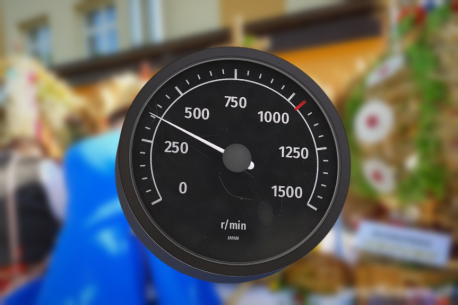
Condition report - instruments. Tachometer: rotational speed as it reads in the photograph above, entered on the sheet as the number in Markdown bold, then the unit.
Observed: **350** rpm
